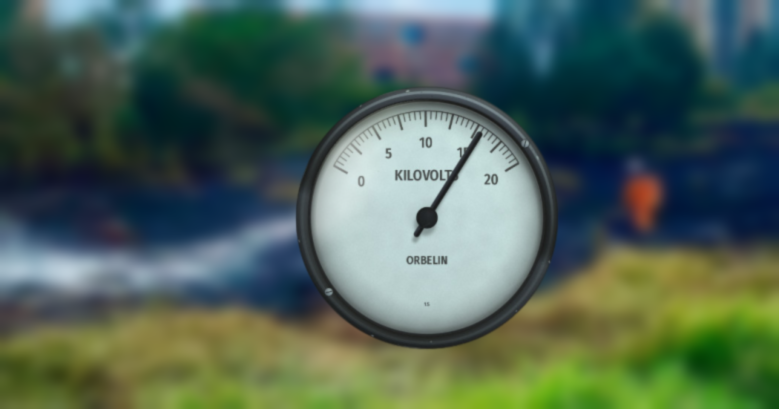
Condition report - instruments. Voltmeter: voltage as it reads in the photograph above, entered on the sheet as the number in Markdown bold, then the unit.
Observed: **15.5** kV
